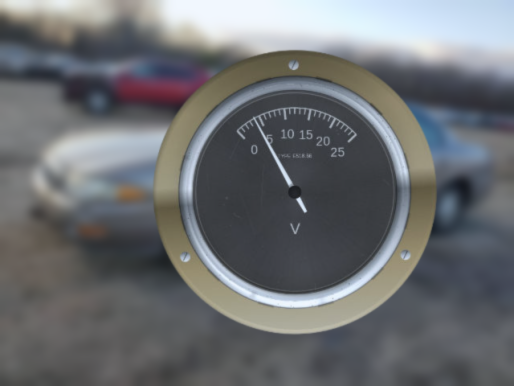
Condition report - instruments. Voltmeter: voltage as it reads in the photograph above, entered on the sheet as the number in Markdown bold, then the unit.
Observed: **4** V
